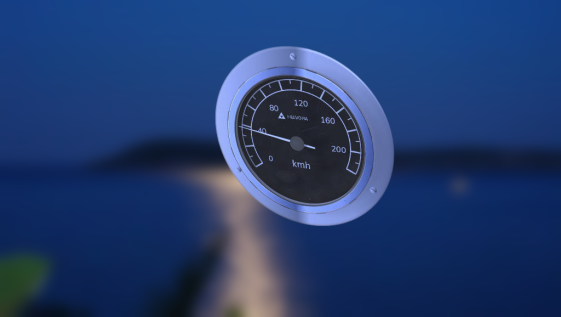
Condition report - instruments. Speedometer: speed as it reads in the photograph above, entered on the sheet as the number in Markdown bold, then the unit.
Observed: **40** km/h
